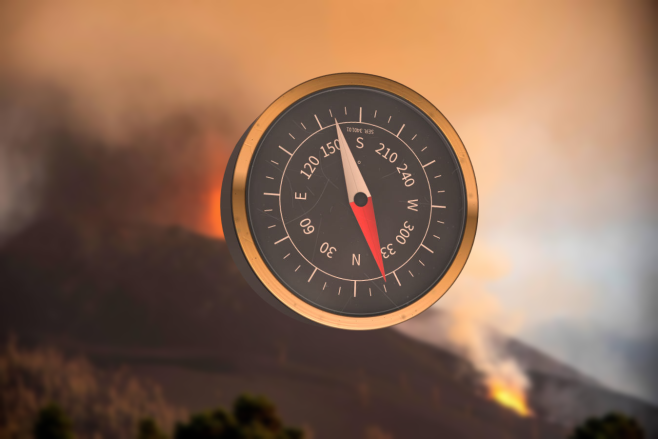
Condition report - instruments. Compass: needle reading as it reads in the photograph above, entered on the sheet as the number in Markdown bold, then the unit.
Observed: **340** °
